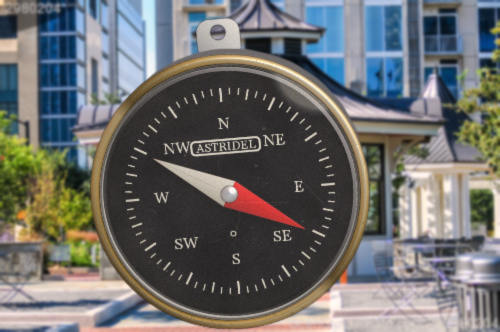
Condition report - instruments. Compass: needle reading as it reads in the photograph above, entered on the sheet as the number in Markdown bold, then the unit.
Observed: **120** °
